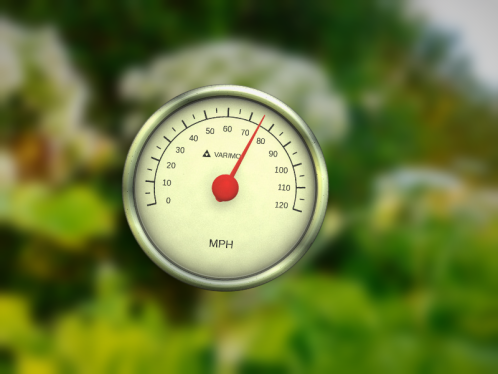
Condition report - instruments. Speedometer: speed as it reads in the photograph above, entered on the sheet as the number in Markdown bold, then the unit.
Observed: **75** mph
